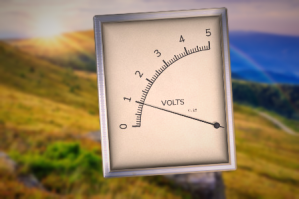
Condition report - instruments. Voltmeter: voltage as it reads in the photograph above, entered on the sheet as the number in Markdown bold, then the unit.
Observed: **1** V
